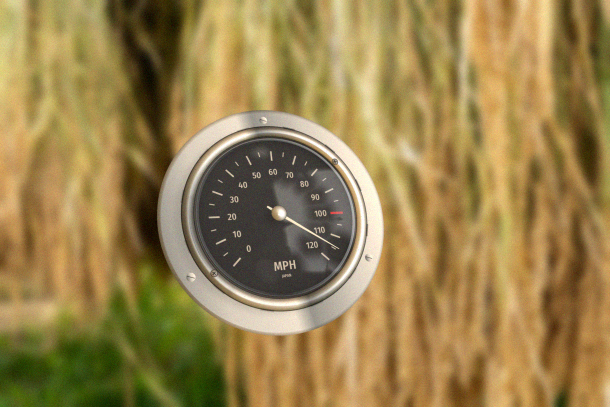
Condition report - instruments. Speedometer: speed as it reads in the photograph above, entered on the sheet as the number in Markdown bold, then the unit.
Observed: **115** mph
